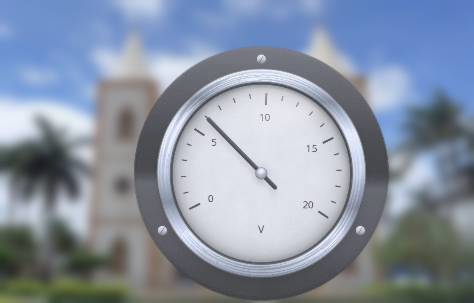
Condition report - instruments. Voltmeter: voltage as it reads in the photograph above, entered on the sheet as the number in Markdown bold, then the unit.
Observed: **6** V
